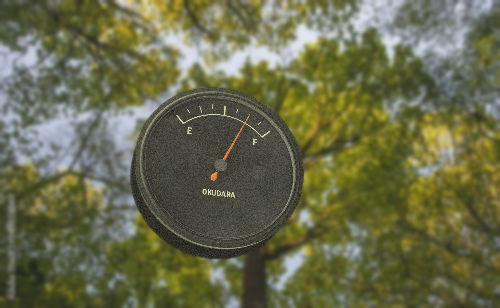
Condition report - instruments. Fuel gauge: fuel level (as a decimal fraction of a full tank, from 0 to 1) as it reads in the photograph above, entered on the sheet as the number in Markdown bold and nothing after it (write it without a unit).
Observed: **0.75**
